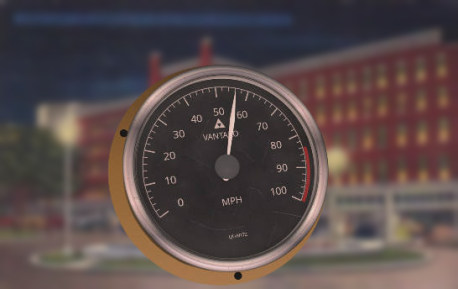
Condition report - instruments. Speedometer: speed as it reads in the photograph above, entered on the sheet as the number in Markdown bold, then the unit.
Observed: **56** mph
